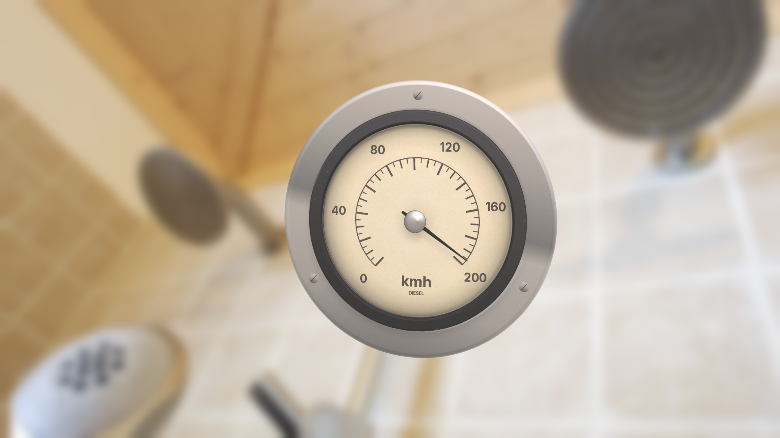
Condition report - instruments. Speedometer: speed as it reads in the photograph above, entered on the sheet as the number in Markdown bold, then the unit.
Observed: **195** km/h
